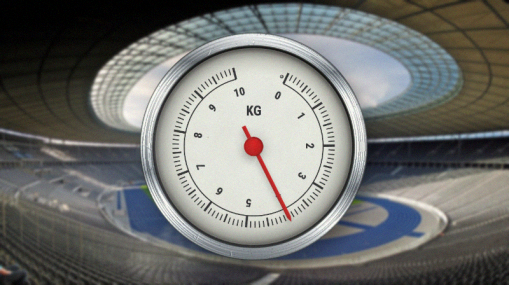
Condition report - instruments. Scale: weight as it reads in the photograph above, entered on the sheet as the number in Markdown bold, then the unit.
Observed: **4** kg
